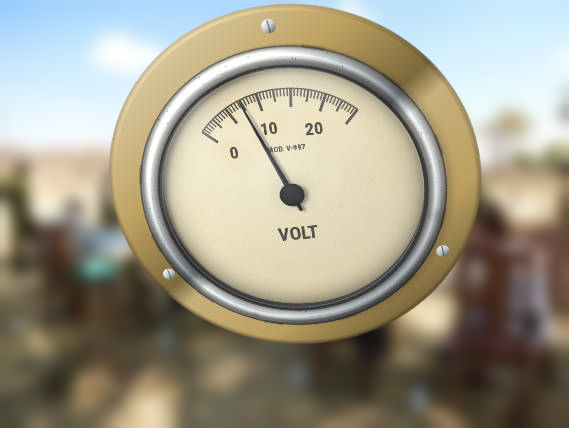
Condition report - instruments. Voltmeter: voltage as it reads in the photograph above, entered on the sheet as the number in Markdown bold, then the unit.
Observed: **7.5** V
